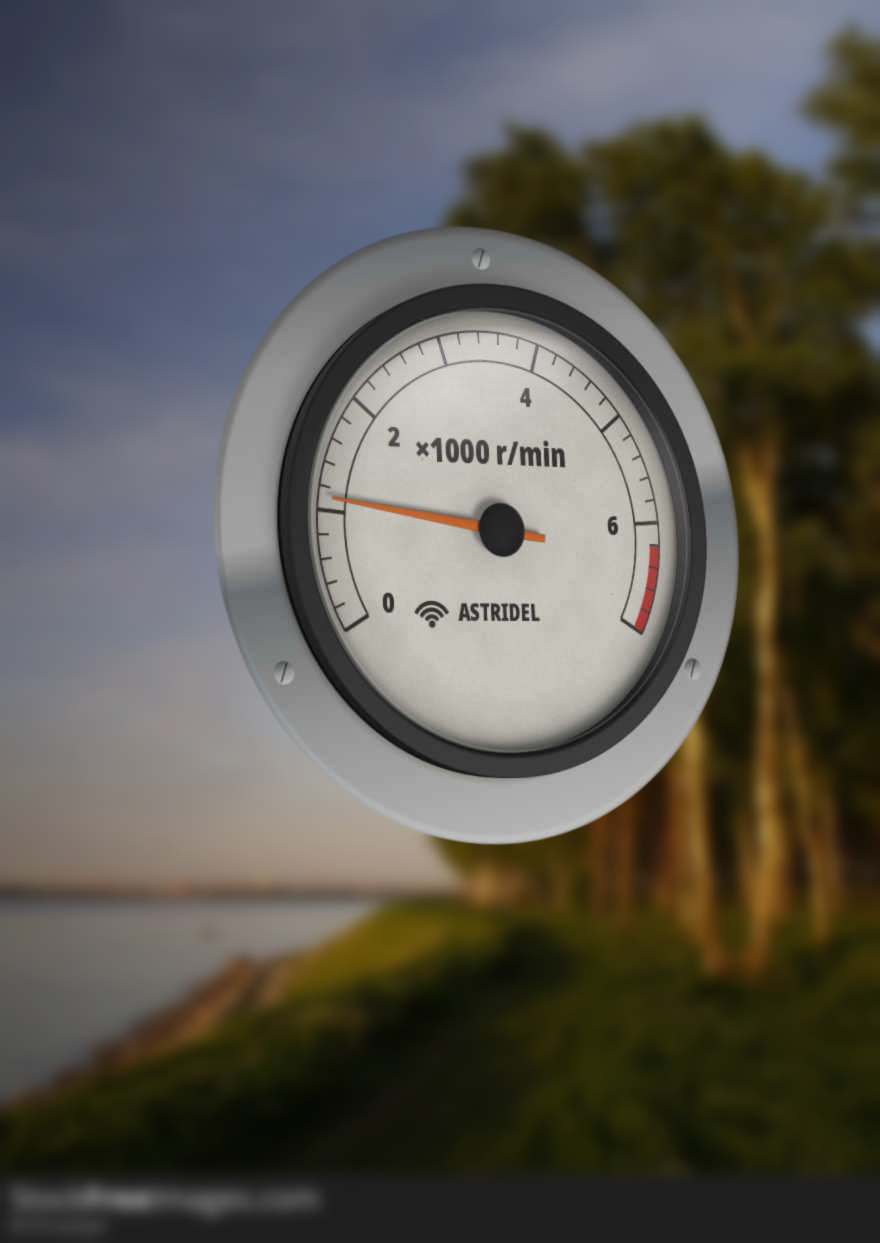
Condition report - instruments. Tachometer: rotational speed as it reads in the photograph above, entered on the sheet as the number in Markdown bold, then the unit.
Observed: **1100** rpm
